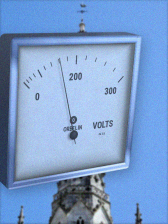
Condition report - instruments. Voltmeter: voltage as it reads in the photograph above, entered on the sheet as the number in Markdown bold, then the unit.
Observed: **160** V
